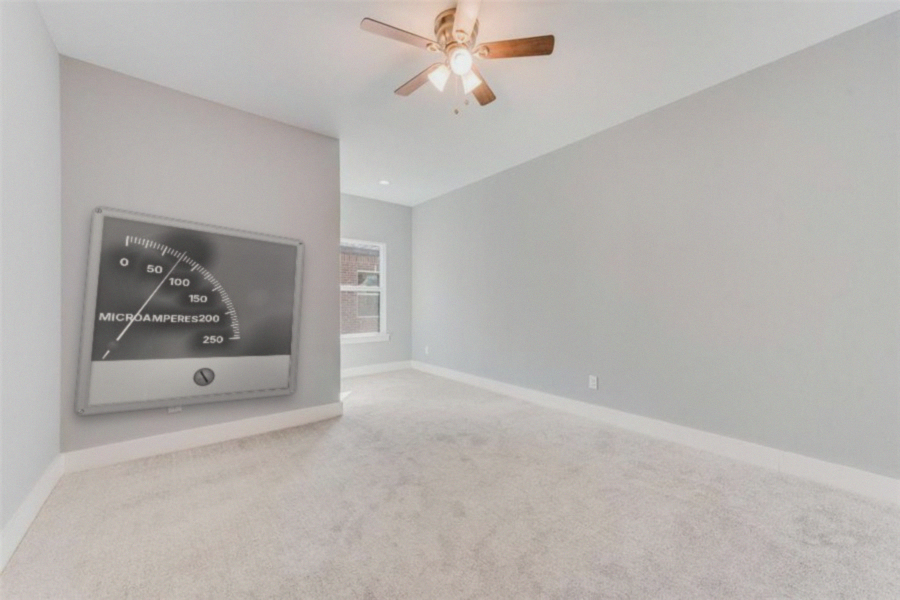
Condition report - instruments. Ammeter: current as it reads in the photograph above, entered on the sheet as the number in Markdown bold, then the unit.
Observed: **75** µA
